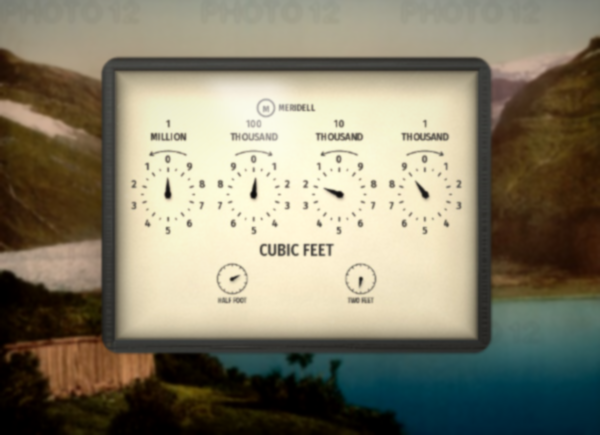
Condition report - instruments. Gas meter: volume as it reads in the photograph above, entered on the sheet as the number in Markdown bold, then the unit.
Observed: **1900** ft³
